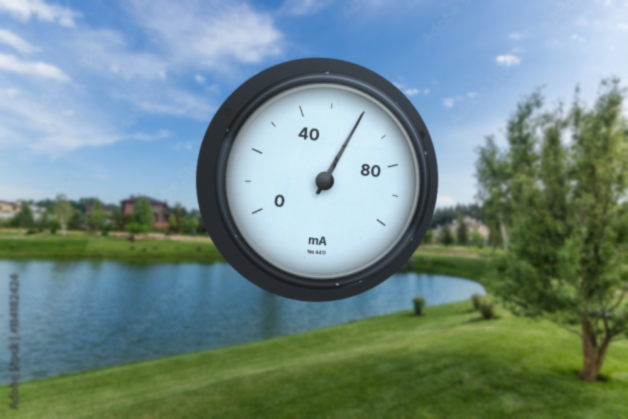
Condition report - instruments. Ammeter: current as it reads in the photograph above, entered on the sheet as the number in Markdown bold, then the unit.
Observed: **60** mA
